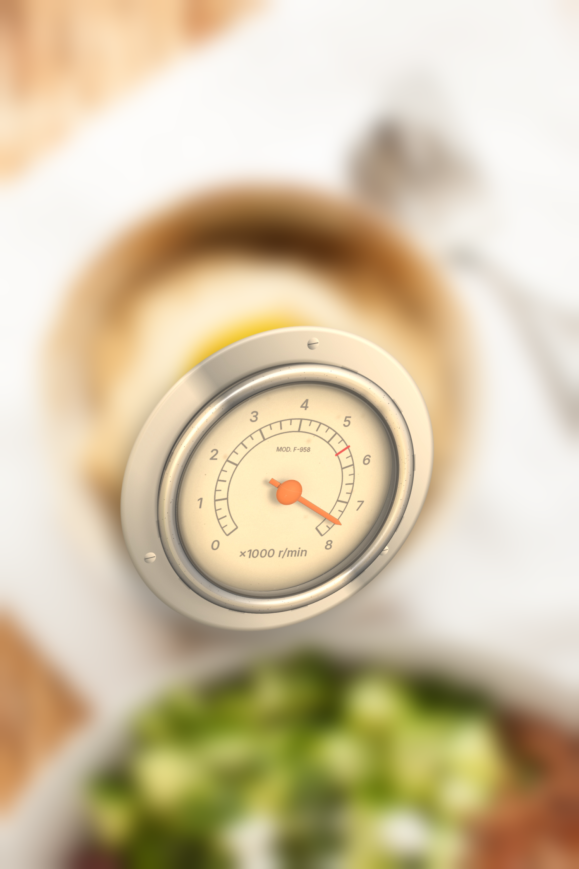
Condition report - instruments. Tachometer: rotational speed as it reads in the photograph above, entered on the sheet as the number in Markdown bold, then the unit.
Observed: **7500** rpm
